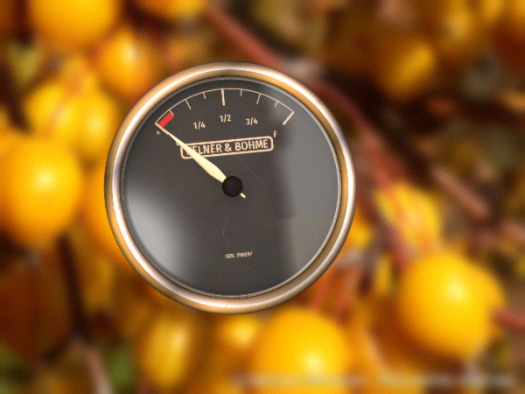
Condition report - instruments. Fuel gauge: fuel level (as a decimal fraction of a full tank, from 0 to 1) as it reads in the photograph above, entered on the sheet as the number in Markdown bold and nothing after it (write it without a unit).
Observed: **0**
